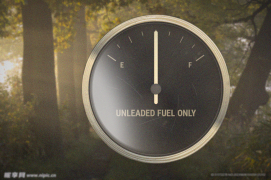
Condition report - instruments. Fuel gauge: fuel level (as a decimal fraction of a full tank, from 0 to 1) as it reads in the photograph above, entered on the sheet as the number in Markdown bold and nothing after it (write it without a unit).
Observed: **0.5**
